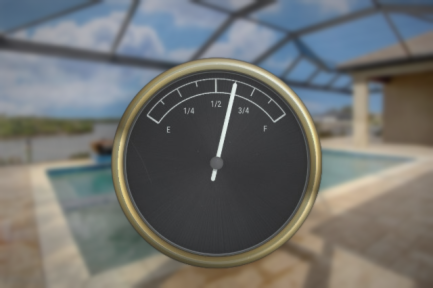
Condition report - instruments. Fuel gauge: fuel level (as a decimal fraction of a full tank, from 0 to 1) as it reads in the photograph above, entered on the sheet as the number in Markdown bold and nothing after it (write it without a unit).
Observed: **0.625**
